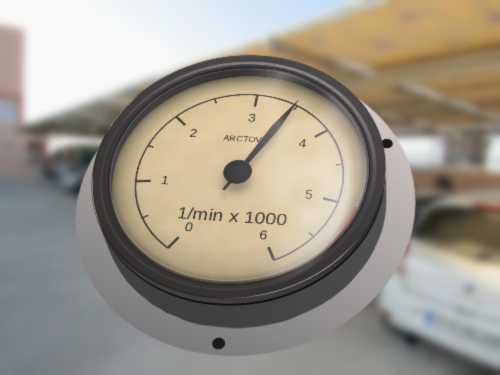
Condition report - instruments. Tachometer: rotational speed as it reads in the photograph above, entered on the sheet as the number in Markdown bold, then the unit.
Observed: **3500** rpm
